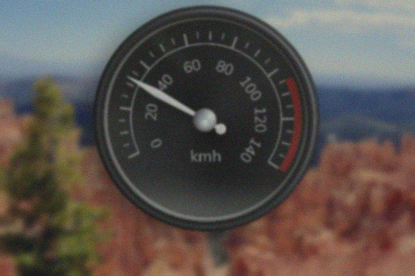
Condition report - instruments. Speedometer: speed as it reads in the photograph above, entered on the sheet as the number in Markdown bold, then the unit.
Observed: **32.5** km/h
